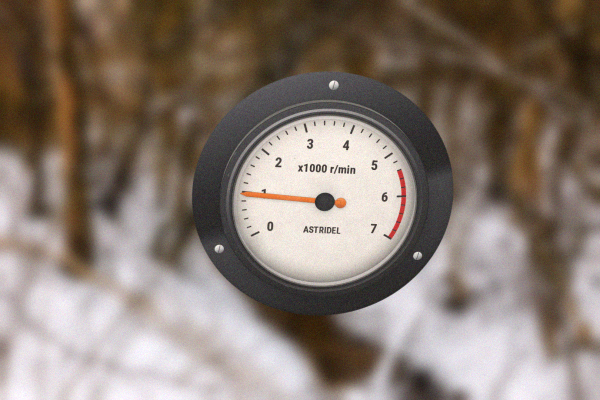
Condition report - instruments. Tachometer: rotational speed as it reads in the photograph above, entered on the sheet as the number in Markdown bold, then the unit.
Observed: **1000** rpm
